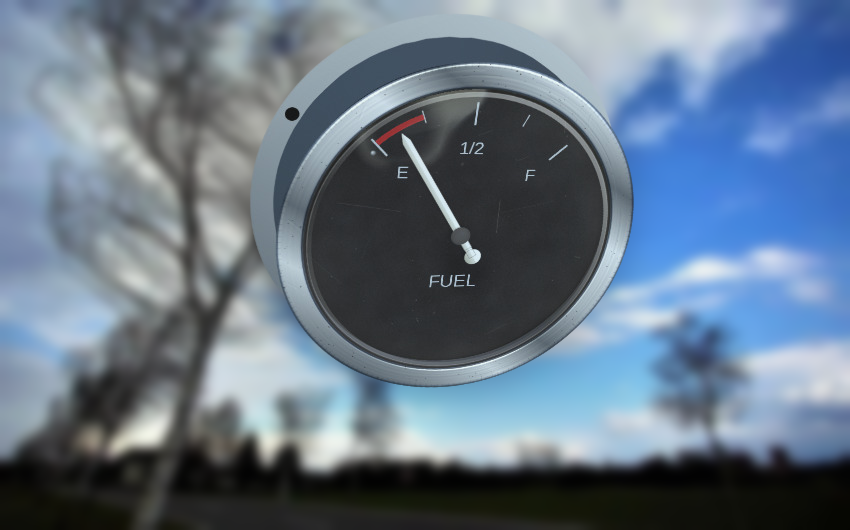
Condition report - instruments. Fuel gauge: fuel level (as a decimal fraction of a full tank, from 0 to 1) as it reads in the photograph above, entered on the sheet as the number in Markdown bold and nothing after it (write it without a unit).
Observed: **0.125**
